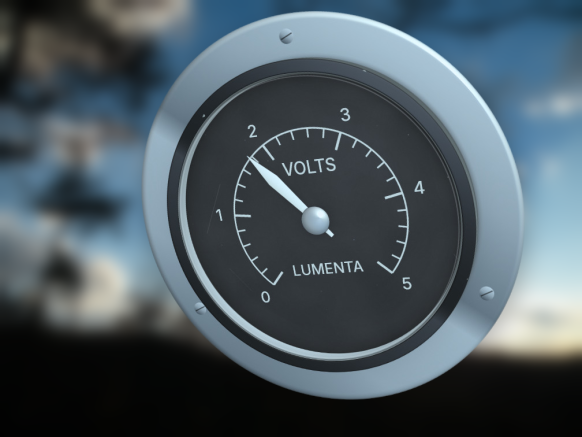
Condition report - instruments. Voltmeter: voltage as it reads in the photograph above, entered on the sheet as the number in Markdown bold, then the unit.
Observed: **1.8** V
